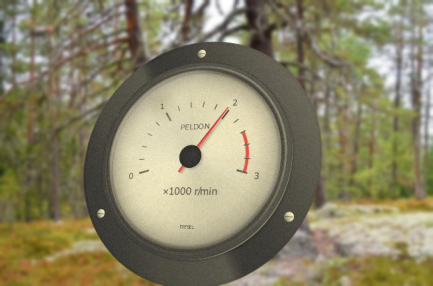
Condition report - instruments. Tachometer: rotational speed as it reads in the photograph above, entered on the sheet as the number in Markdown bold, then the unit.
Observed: **2000** rpm
